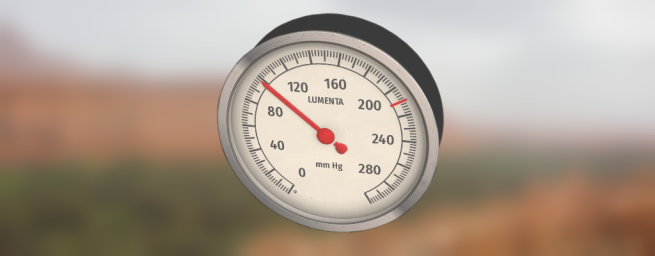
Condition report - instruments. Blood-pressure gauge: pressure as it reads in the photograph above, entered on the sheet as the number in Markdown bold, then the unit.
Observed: **100** mmHg
